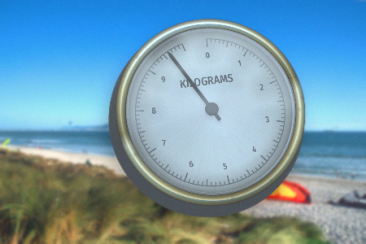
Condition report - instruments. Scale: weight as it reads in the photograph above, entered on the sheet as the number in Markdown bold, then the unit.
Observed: **9.6** kg
